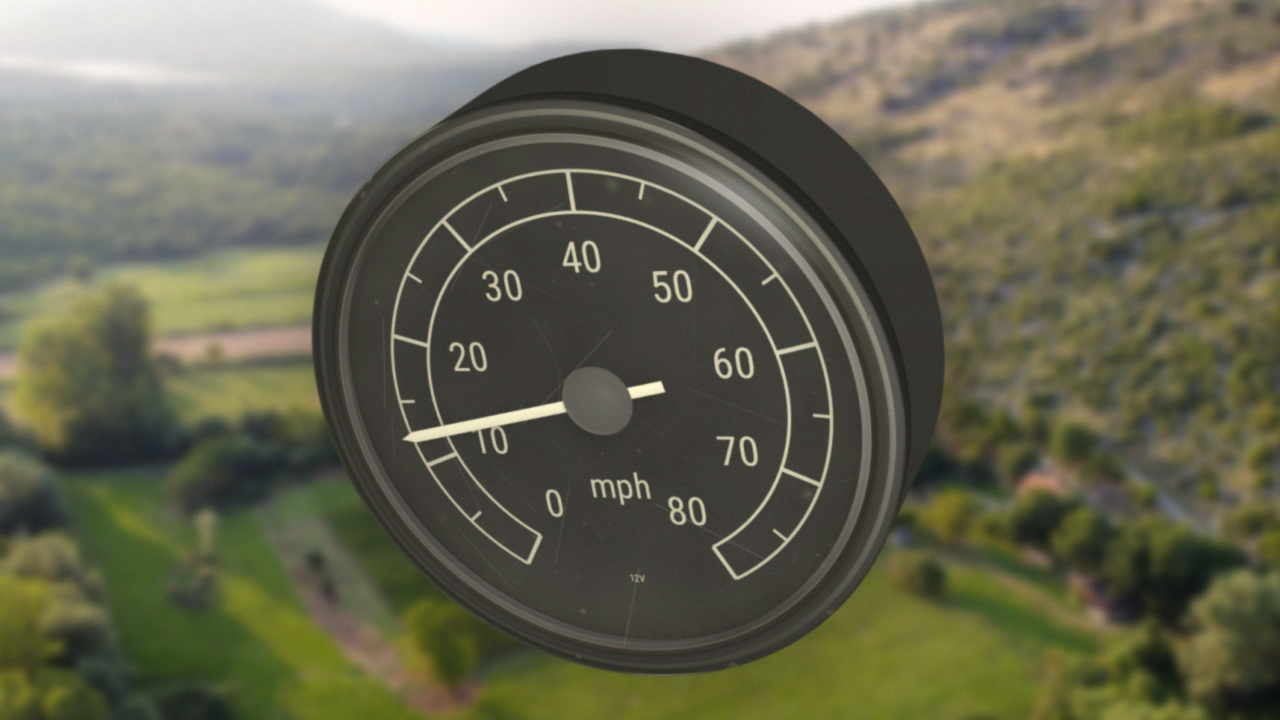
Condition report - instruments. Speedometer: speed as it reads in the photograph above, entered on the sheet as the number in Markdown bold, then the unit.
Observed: **12.5** mph
